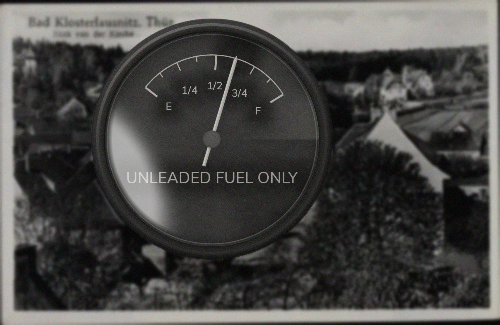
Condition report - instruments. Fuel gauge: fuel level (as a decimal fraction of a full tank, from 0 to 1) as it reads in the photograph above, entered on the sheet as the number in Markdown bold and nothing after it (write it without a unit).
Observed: **0.625**
